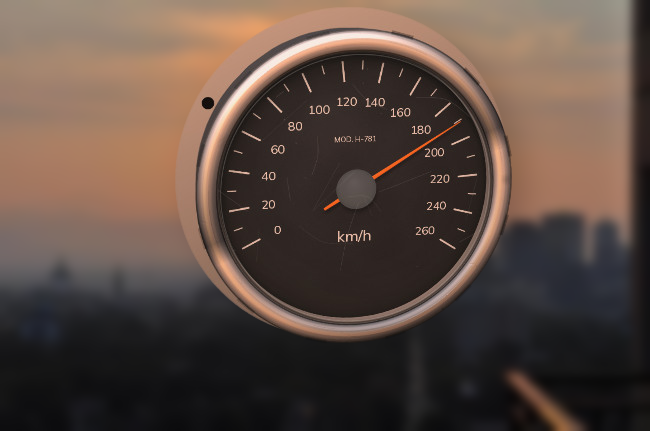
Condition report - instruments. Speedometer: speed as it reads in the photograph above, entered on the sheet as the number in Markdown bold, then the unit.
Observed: **190** km/h
